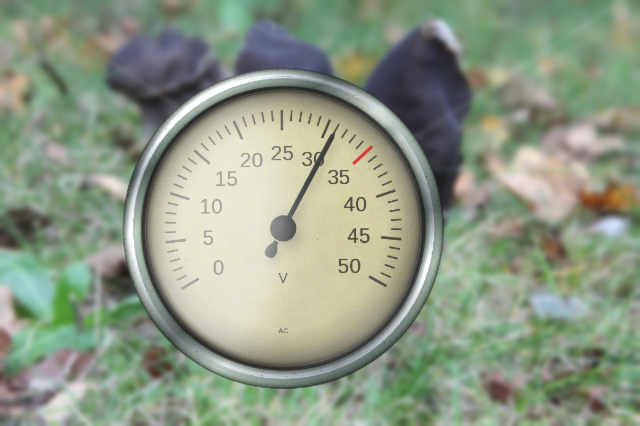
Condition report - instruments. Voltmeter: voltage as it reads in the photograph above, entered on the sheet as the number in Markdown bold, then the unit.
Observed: **31** V
